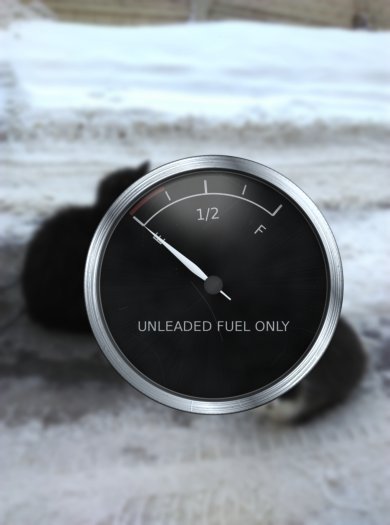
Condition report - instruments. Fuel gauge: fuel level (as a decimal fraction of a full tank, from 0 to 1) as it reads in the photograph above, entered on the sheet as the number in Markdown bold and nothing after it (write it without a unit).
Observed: **0**
